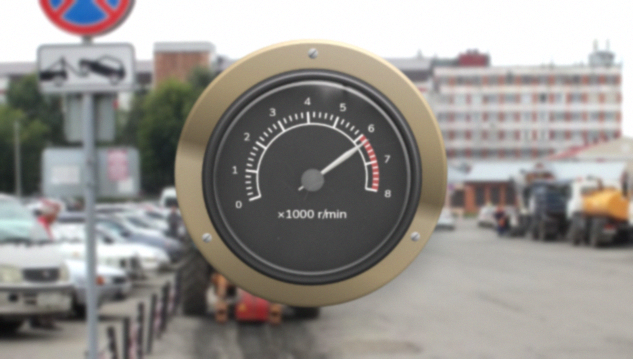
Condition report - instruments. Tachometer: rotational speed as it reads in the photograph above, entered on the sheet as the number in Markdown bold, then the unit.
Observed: **6200** rpm
